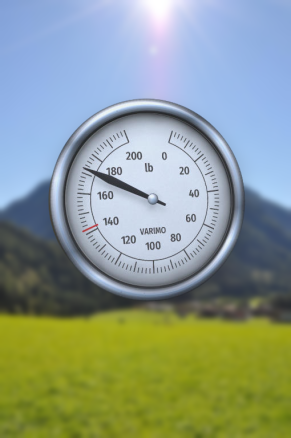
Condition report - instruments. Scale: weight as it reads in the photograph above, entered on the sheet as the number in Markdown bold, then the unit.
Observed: **172** lb
